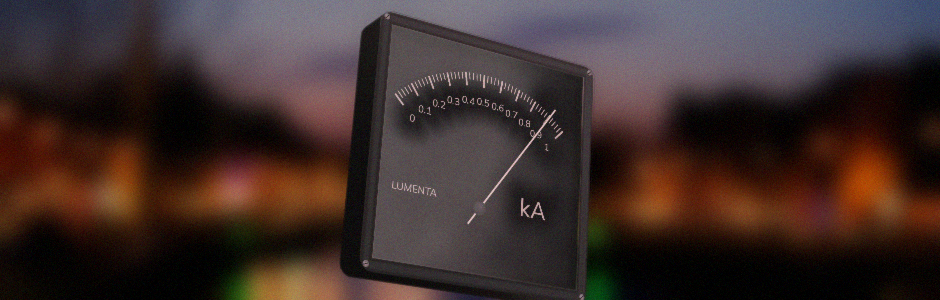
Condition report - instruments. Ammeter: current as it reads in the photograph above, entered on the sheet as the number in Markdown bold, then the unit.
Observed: **0.9** kA
